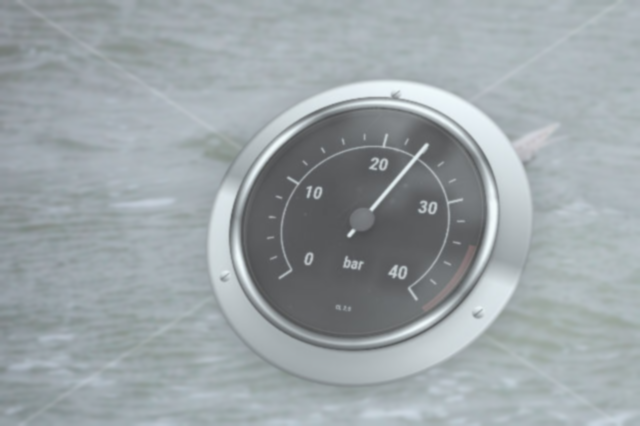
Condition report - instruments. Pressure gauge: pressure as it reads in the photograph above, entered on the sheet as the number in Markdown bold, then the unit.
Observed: **24** bar
